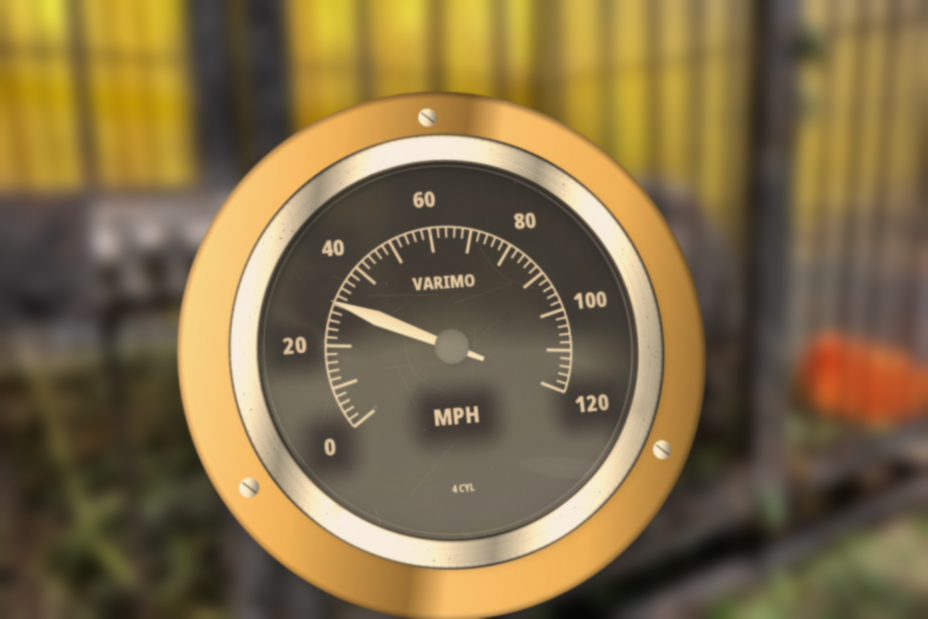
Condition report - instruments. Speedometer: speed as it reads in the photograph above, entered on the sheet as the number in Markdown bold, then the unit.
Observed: **30** mph
